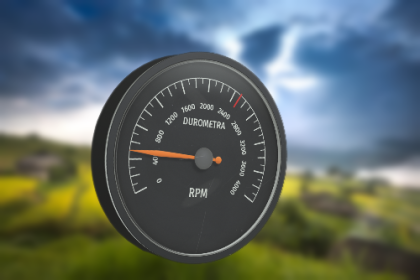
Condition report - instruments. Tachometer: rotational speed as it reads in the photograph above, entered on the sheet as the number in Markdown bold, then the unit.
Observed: **500** rpm
